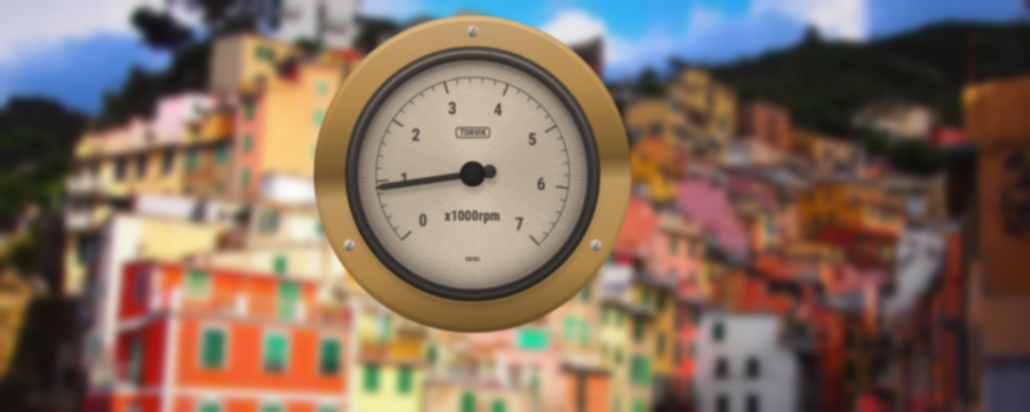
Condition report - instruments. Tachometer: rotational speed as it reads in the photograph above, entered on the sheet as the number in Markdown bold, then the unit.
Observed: **900** rpm
